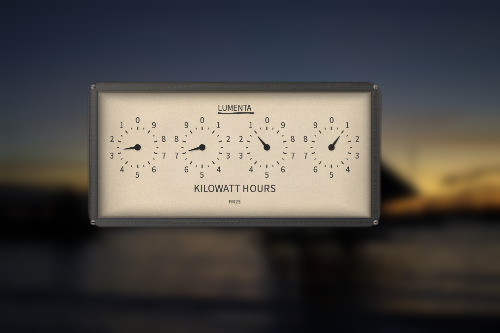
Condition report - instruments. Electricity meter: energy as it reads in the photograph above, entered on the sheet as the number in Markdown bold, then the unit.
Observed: **2711** kWh
